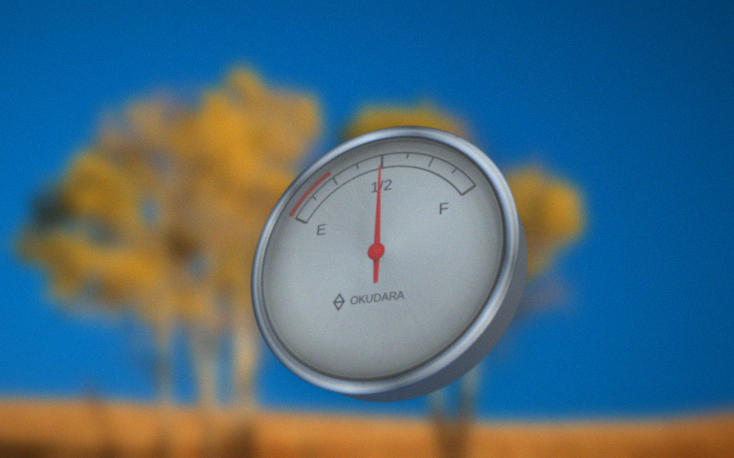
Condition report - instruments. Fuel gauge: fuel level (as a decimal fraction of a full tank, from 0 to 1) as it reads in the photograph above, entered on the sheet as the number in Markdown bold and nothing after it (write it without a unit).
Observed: **0.5**
